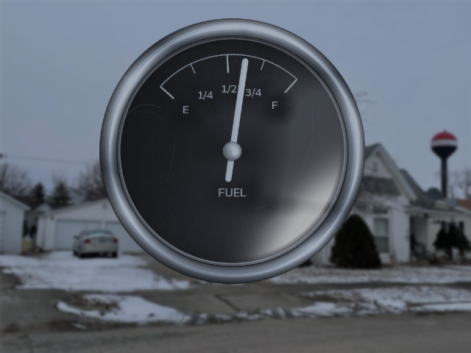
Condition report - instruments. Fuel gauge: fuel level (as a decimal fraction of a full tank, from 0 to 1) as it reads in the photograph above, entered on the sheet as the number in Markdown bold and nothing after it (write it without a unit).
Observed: **0.625**
